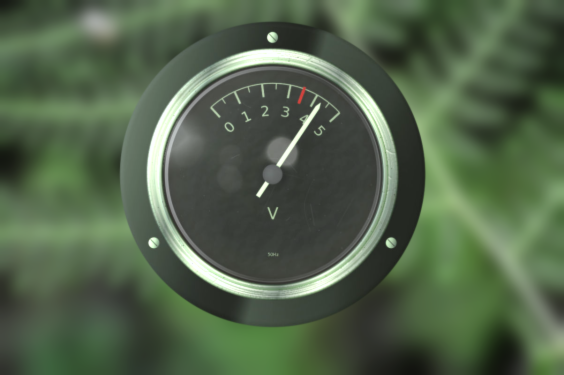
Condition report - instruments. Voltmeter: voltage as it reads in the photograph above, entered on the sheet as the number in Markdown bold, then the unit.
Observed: **4.25** V
